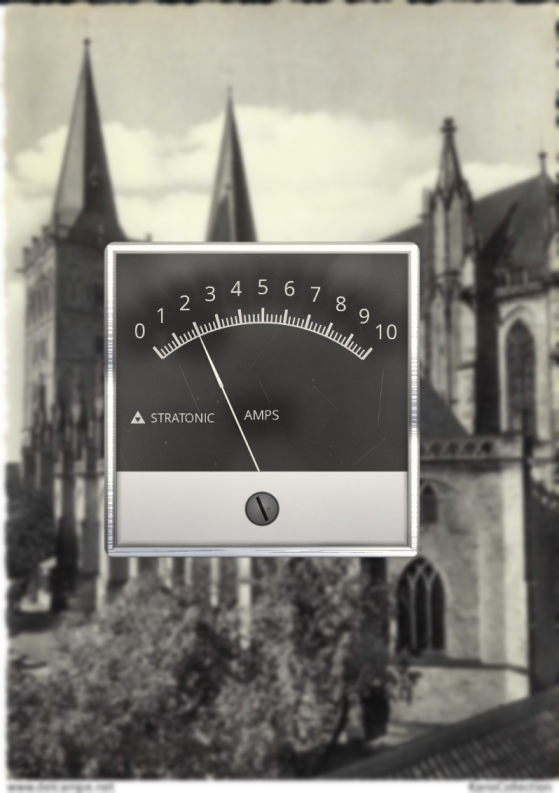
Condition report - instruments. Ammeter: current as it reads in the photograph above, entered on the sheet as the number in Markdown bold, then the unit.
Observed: **2** A
